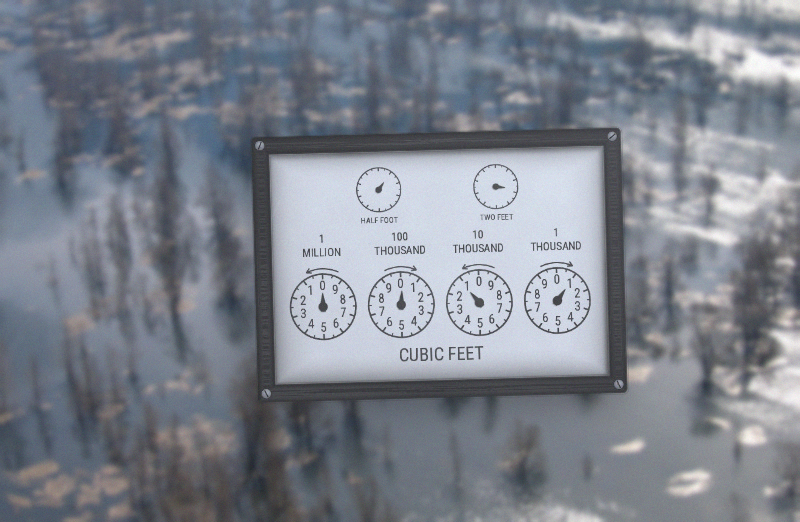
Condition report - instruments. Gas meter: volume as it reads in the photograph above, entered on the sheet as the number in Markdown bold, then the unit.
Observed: **1100** ft³
